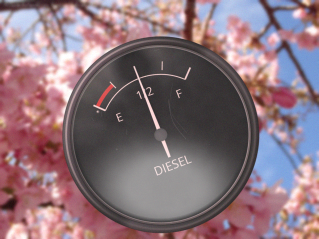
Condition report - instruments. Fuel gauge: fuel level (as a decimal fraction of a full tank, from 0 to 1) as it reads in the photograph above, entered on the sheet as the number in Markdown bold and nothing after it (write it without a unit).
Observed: **0.5**
